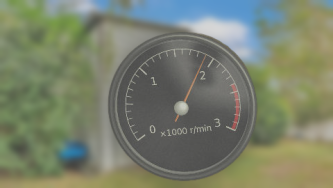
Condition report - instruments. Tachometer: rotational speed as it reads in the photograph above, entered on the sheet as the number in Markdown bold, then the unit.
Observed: **1900** rpm
